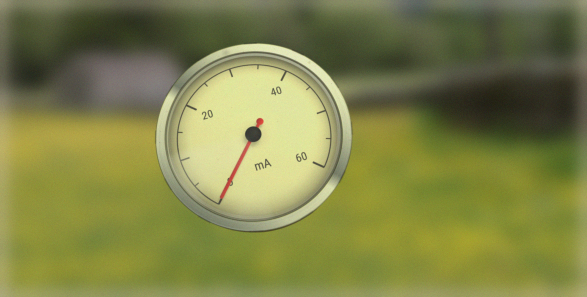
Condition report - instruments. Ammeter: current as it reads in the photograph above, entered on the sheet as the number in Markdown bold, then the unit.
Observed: **0** mA
